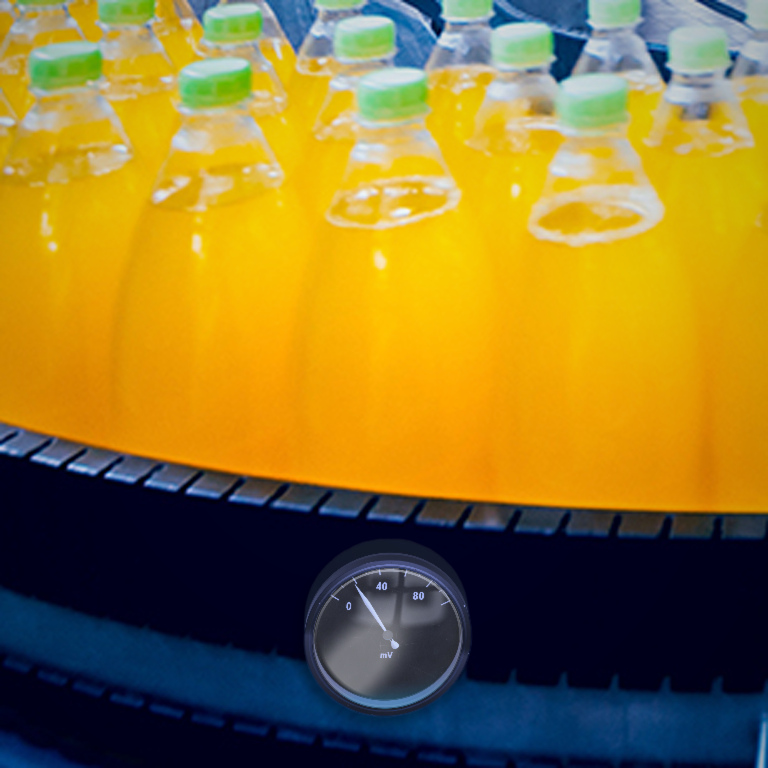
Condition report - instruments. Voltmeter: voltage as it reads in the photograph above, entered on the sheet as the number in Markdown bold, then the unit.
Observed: **20** mV
